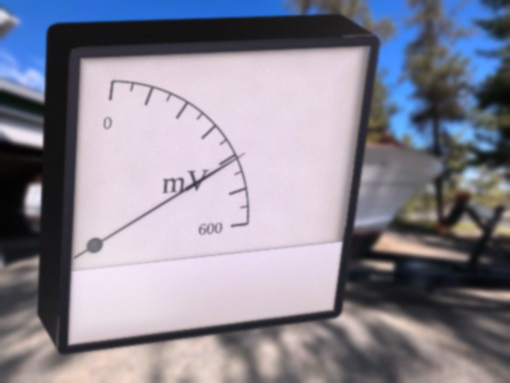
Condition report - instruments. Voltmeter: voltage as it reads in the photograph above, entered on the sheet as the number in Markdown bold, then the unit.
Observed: **400** mV
